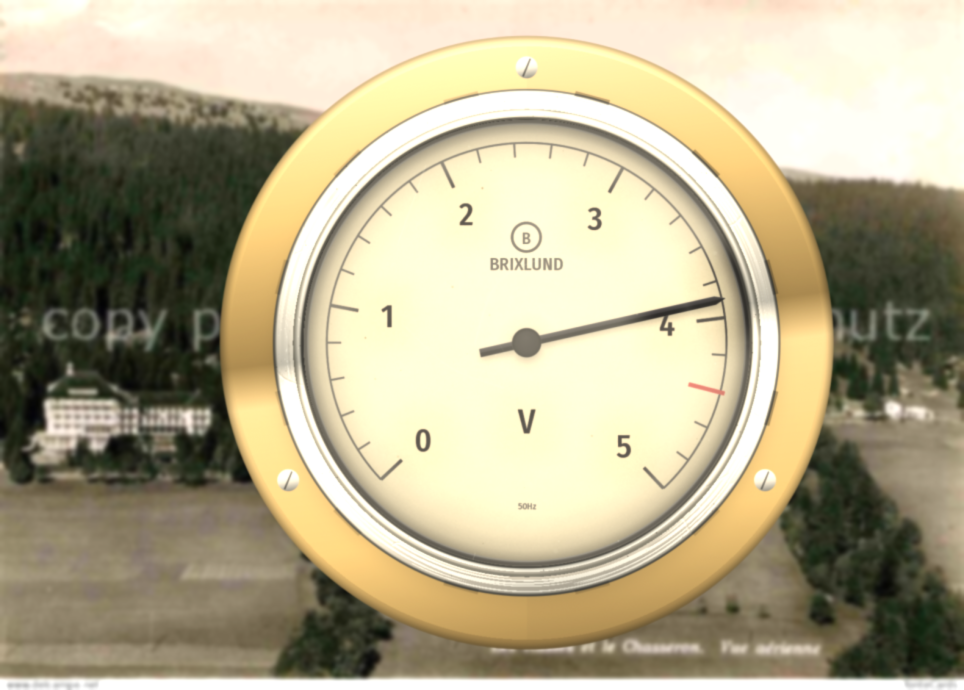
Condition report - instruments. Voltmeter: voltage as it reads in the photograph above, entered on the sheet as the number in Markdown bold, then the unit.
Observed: **3.9** V
